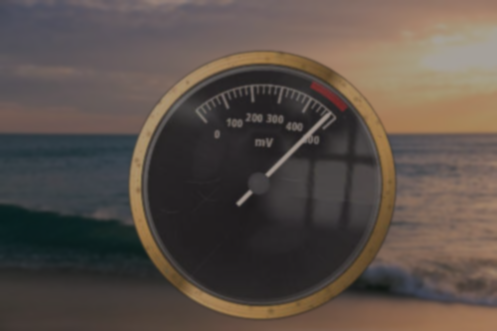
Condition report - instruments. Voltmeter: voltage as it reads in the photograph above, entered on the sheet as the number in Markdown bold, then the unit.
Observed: **480** mV
